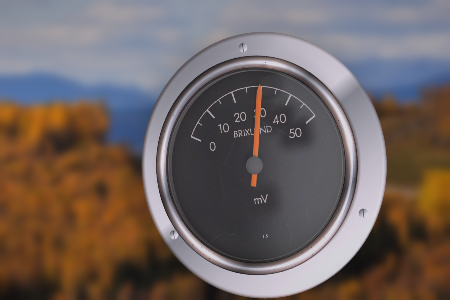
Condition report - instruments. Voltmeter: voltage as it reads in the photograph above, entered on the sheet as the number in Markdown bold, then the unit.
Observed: **30** mV
